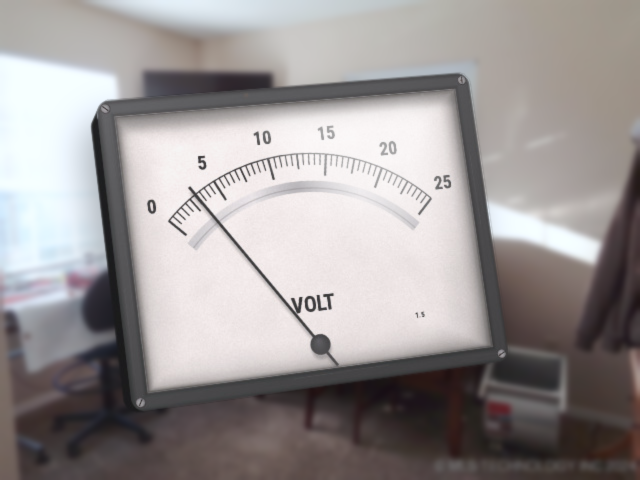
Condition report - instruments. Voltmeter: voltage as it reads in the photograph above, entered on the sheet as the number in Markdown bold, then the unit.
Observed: **3** V
